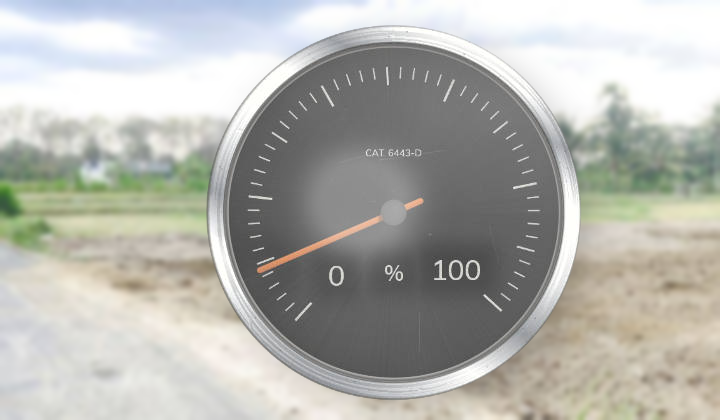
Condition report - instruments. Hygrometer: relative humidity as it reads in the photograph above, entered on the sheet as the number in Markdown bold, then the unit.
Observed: **9** %
